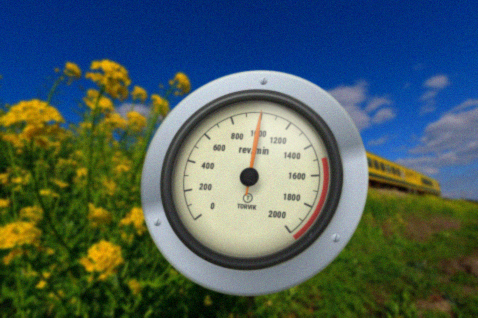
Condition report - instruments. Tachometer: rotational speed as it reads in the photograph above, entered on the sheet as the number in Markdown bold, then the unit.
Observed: **1000** rpm
